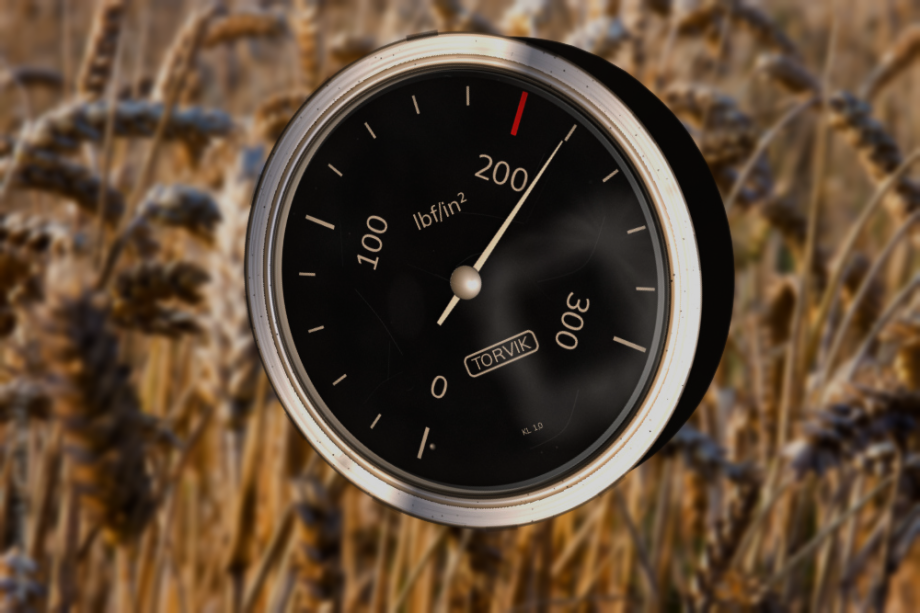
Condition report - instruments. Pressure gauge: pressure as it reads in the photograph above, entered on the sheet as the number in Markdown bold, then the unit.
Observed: **220** psi
